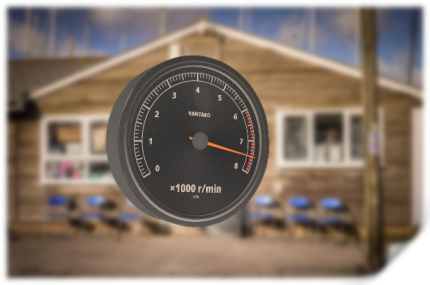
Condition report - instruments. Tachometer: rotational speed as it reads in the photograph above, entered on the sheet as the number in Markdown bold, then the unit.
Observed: **7500** rpm
